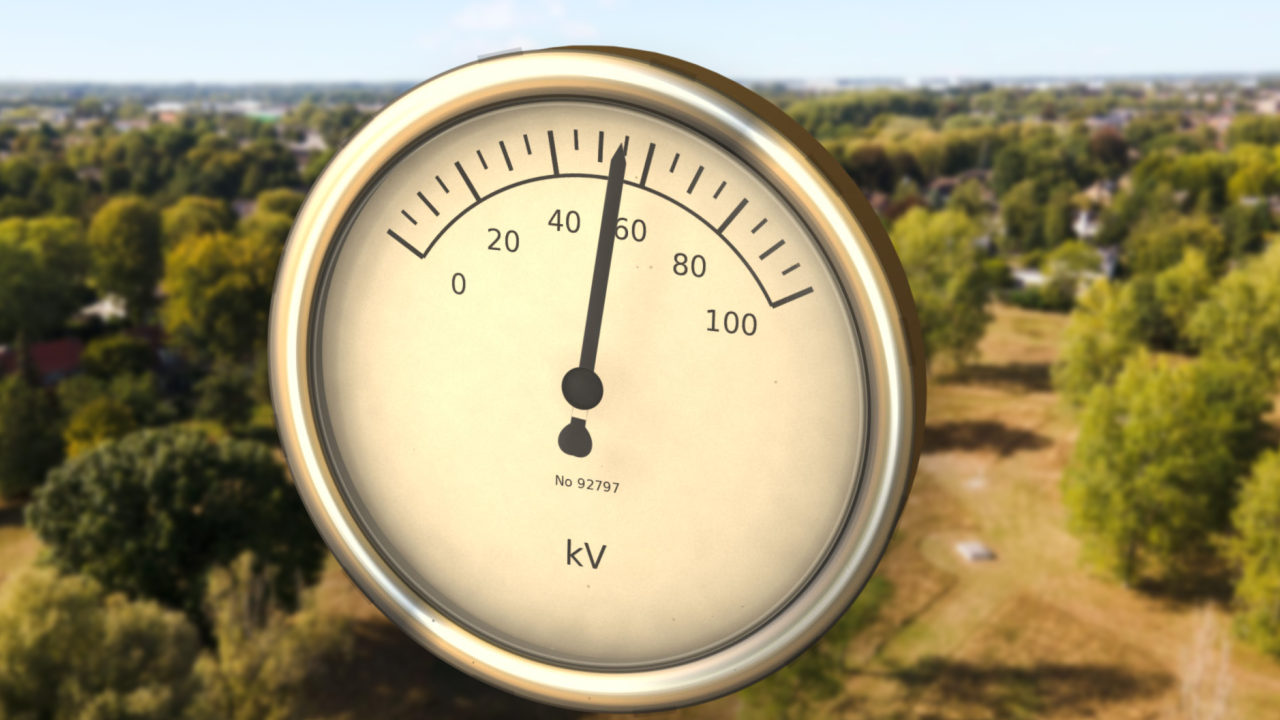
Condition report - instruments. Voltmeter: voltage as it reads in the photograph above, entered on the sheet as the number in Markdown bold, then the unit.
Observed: **55** kV
